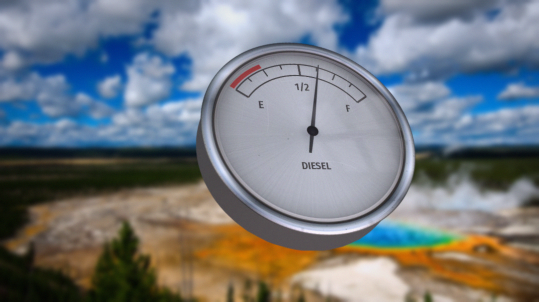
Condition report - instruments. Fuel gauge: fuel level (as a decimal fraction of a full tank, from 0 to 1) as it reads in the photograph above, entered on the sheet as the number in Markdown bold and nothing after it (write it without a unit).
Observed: **0.625**
